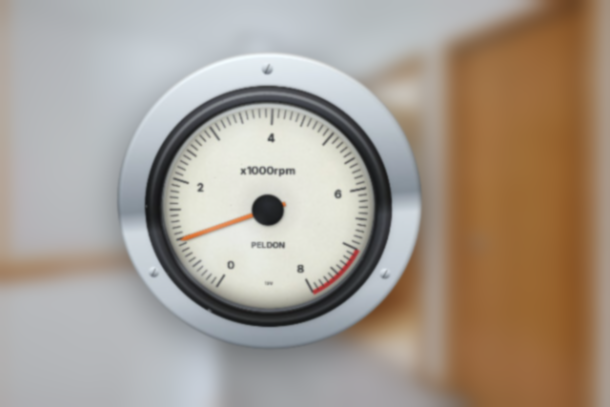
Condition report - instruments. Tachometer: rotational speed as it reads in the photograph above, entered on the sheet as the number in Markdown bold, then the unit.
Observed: **1000** rpm
